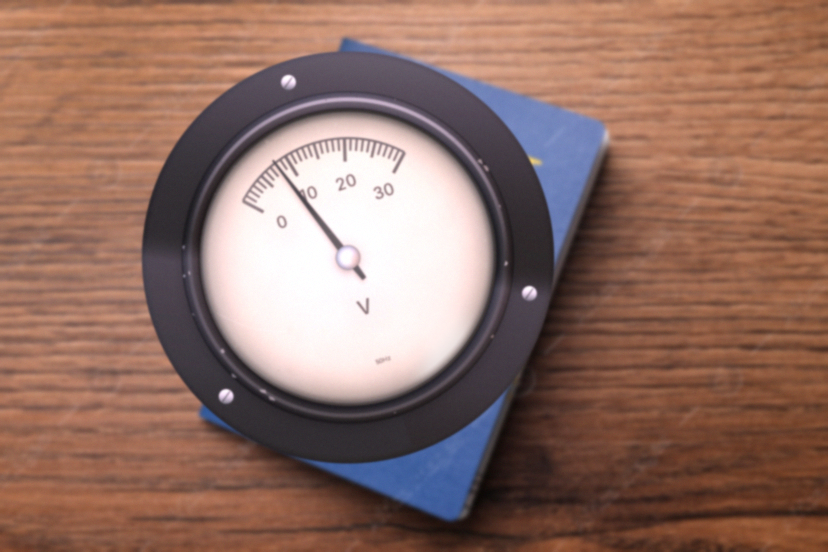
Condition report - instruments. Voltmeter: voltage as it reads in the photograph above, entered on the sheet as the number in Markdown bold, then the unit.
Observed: **8** V
